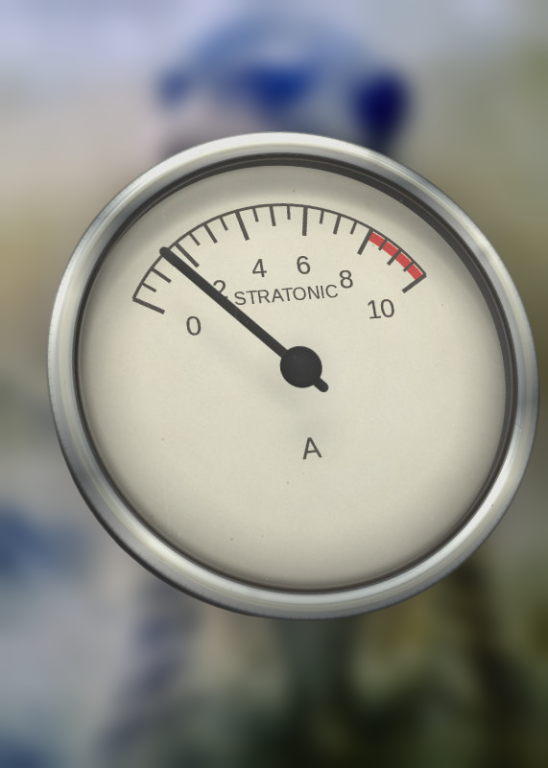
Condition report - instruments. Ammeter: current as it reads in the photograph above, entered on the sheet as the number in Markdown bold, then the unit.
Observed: **1.5** A
